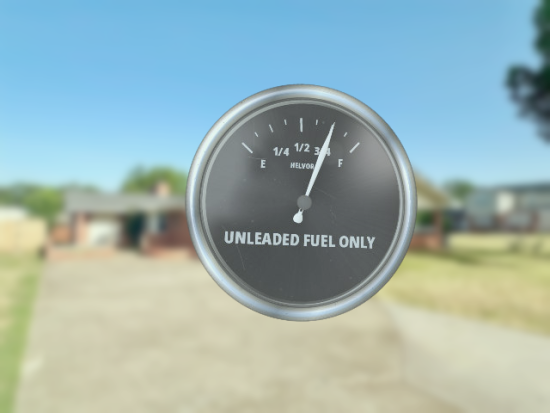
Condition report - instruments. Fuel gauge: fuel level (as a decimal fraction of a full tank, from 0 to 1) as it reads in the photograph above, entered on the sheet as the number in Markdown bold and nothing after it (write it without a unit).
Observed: **0.75**
